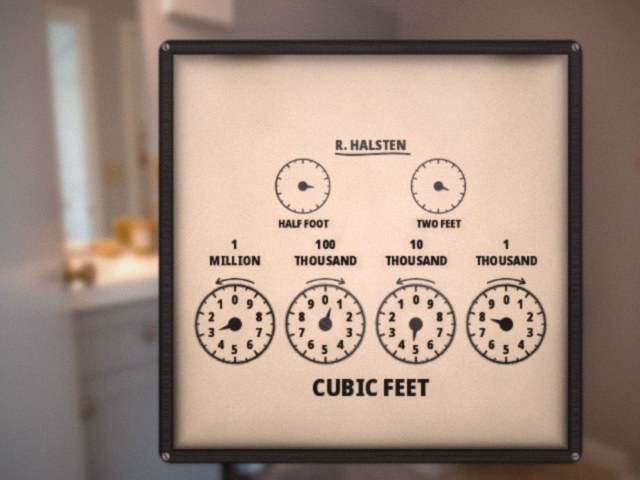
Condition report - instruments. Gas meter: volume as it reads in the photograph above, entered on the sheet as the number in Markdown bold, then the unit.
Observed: **304800** ft³
